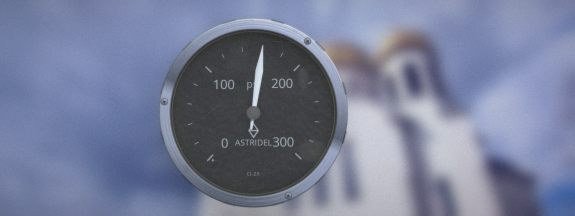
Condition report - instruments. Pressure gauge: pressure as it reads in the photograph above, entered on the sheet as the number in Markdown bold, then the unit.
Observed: **160** psi
